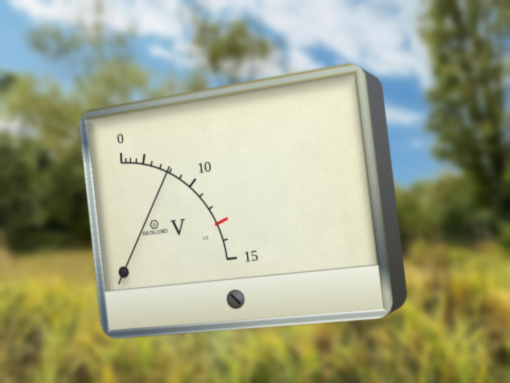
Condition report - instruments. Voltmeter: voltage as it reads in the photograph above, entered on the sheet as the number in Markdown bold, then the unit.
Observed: **8** V
